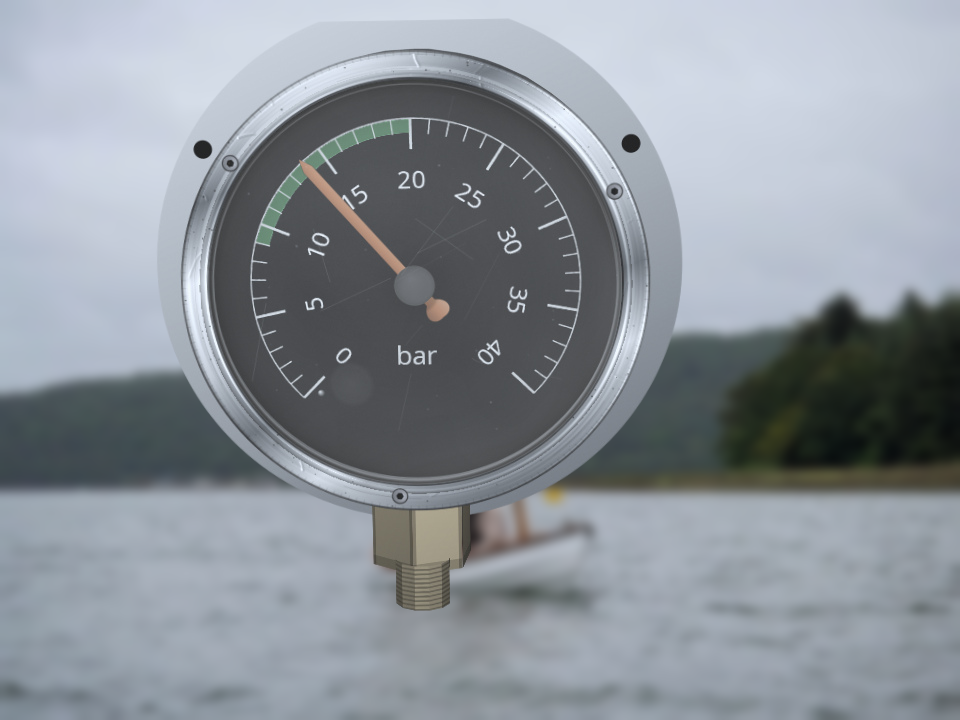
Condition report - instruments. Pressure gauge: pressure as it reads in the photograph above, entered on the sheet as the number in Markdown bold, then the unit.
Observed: **14** bar
